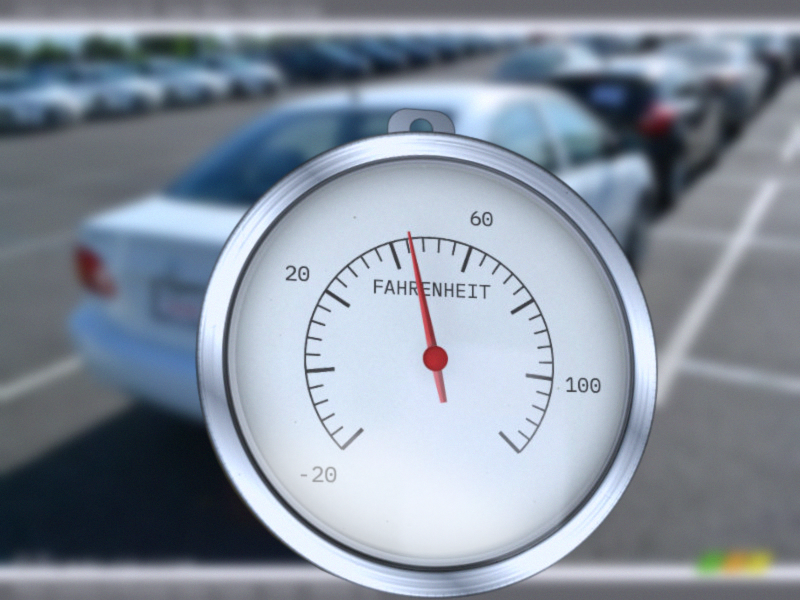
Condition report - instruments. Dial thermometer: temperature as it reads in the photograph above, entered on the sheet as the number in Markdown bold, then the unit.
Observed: **44** °F
